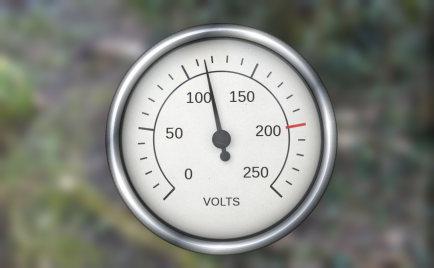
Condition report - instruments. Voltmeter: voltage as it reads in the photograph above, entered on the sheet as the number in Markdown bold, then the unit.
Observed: **115** V
